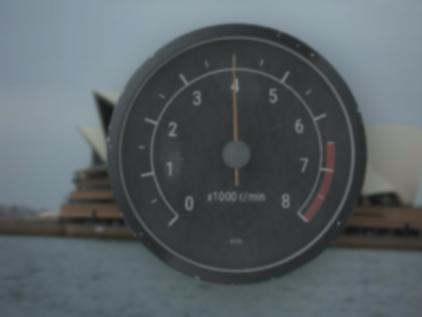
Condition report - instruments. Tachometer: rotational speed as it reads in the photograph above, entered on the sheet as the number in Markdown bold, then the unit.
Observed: **4000** rpm
